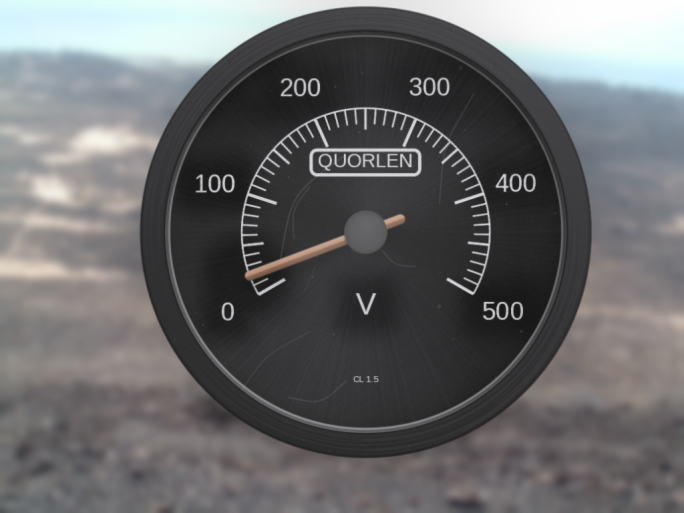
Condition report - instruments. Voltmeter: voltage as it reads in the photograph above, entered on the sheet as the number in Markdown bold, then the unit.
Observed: **20** V
